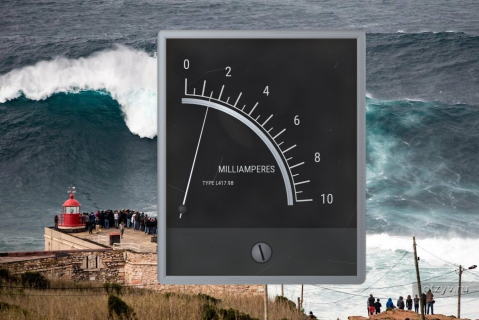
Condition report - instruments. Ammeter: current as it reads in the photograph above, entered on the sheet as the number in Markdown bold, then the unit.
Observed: **1.5** mA
